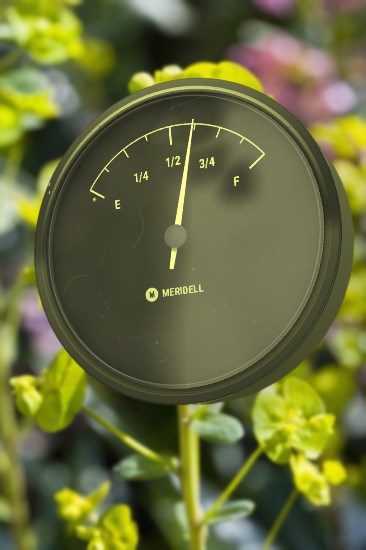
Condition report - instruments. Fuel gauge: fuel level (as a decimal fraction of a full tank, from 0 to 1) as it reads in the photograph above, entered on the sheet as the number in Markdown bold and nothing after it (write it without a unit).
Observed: **0.625**
